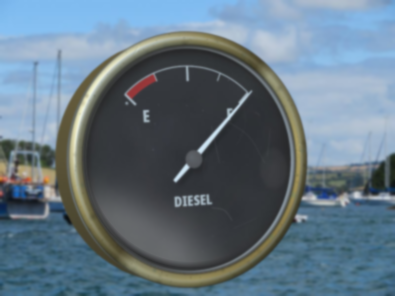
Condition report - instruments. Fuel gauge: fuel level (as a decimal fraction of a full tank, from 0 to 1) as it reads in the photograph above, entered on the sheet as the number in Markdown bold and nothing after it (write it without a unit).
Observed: **1**
